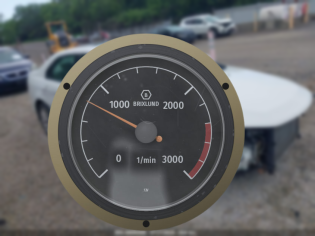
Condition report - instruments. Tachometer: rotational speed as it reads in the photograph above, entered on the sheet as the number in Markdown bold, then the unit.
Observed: **800** rpm
